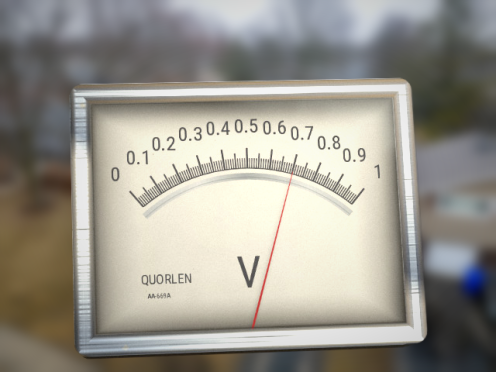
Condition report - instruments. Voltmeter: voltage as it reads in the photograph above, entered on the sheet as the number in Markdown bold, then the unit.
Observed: **0.7** V
